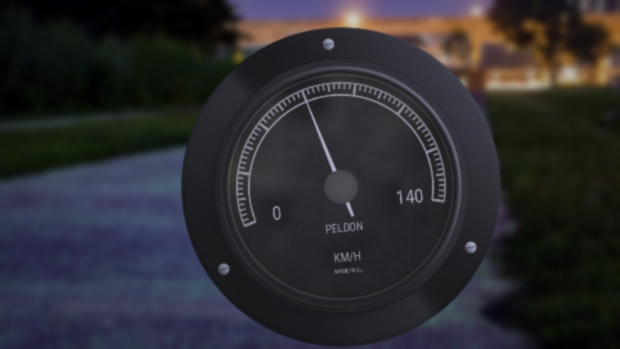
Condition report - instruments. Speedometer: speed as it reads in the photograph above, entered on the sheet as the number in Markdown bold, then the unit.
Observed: **60** km/h
